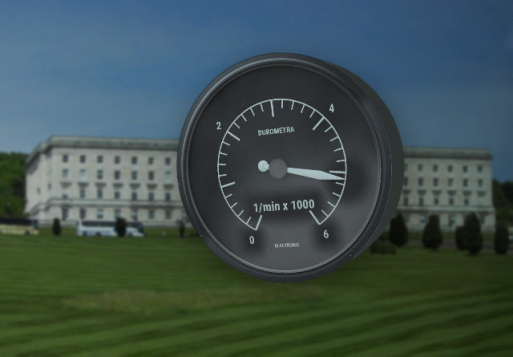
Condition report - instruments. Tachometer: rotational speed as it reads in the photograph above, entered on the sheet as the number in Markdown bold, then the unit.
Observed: **5100** rpm
